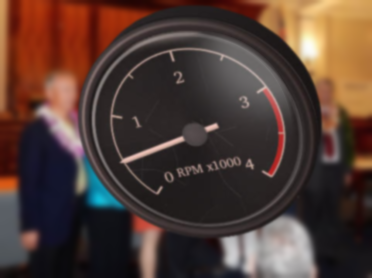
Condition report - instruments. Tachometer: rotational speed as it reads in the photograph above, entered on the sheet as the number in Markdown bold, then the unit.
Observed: **500** rpm
